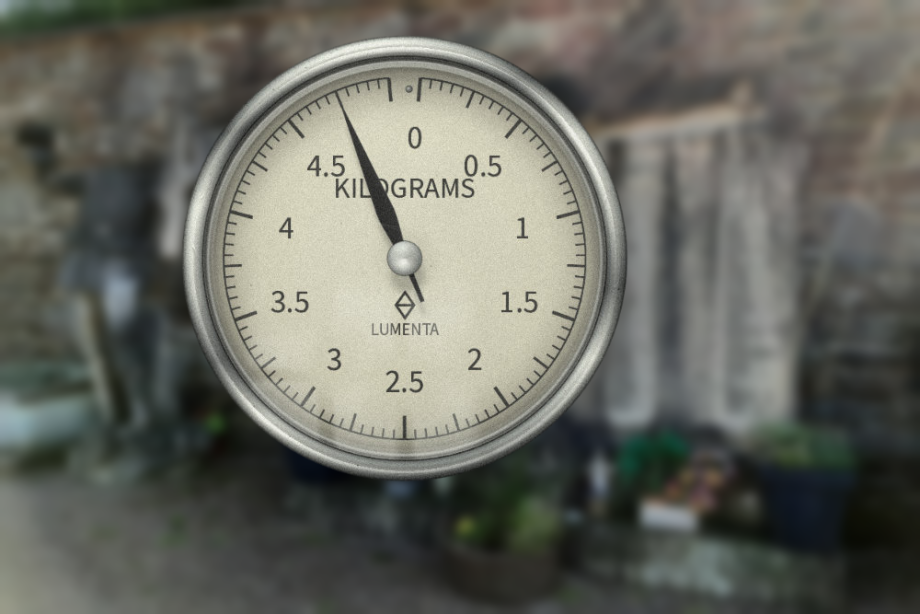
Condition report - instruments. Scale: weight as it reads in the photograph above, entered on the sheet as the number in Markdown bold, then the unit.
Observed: **4.75** kg
